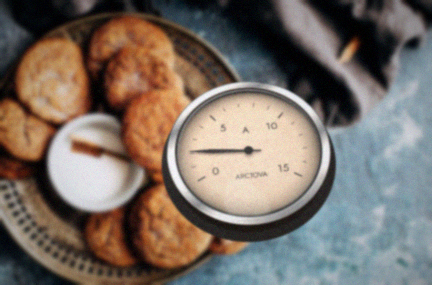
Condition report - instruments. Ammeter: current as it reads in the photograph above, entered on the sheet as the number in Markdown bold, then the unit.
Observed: **2** A
